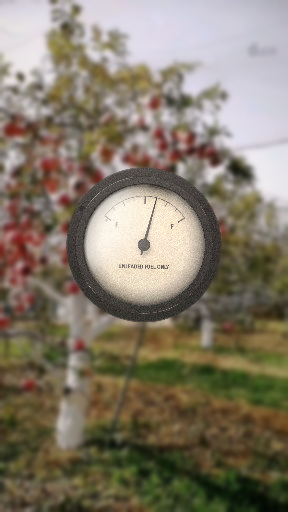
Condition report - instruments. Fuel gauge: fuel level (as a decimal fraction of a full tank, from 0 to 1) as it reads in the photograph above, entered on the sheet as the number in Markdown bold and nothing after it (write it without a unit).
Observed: **0.625**
